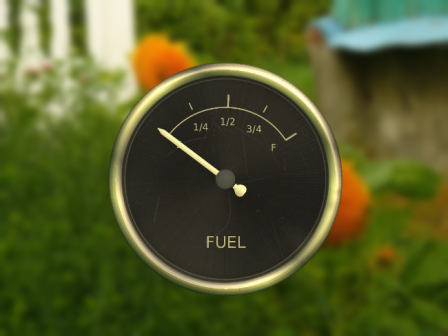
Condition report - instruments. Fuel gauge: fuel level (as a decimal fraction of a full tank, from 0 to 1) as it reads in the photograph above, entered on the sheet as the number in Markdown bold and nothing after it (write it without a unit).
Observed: **0**
